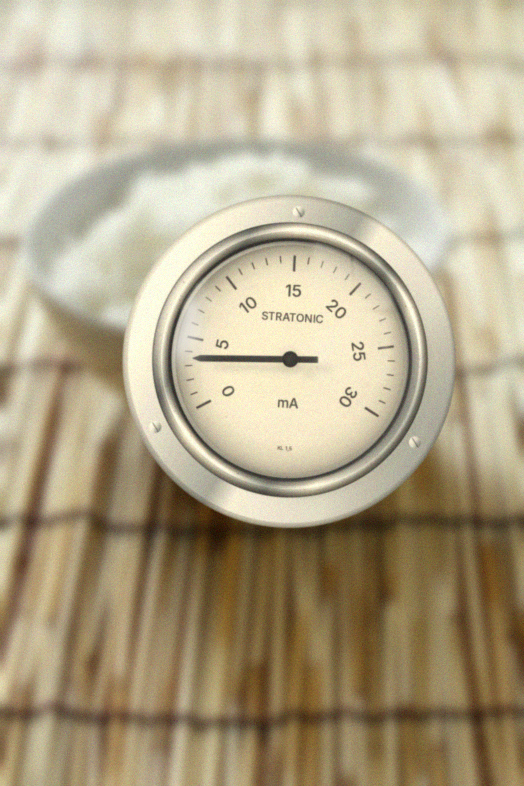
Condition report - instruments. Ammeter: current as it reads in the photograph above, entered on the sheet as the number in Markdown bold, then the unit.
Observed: **3.5** mA
